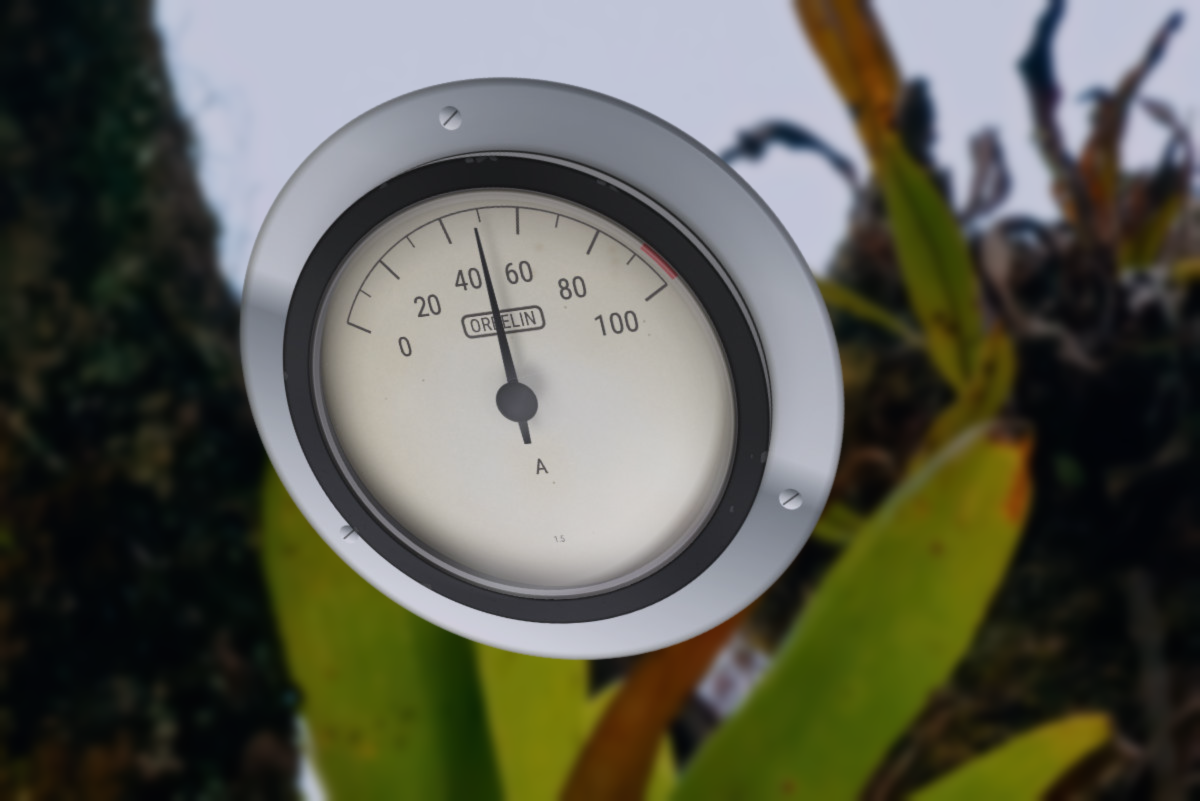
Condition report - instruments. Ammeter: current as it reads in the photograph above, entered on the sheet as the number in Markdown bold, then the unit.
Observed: **50** A
